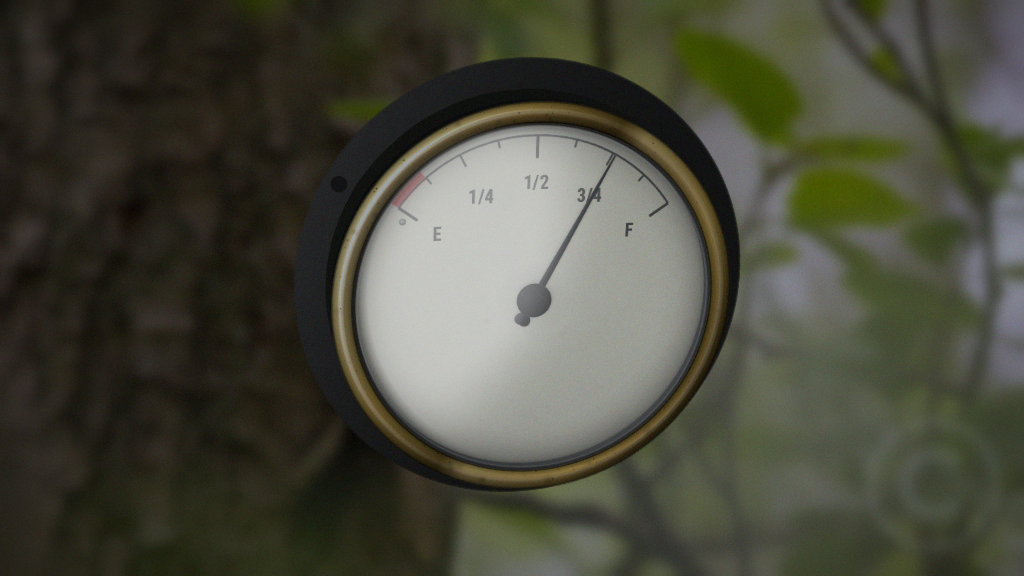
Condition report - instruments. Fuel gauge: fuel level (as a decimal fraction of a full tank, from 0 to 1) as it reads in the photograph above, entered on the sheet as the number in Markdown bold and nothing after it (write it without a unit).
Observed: **0.75**
